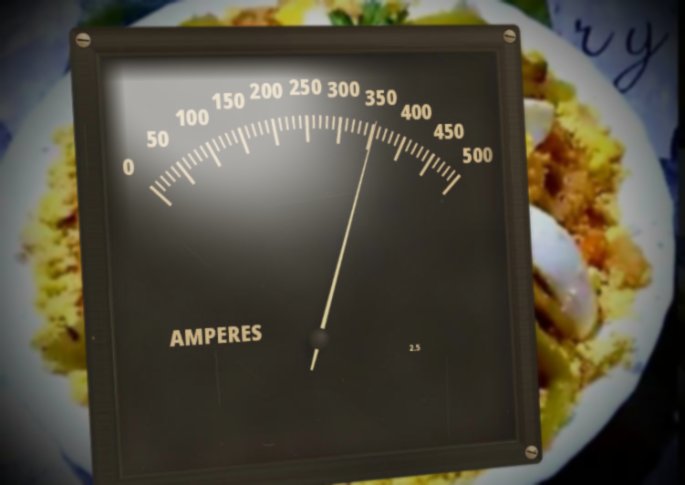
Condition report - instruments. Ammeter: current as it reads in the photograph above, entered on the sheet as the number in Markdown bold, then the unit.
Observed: **350** A
